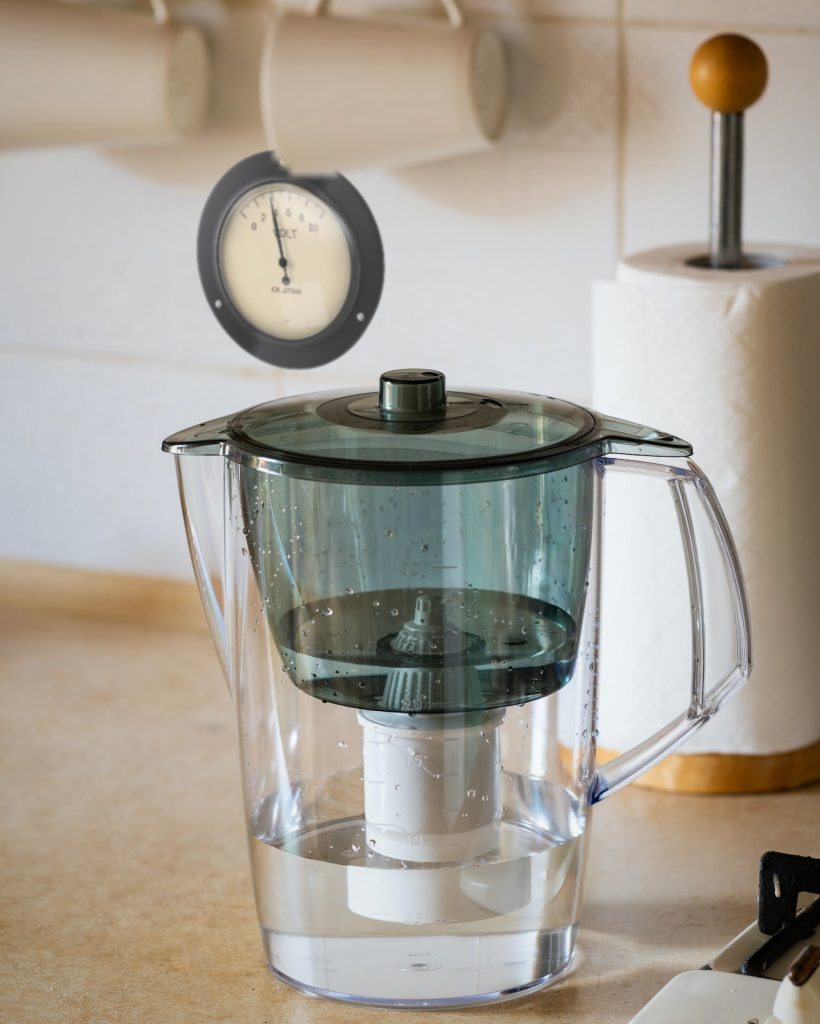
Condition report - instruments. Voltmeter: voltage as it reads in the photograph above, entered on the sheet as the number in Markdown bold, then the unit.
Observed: **4** V
